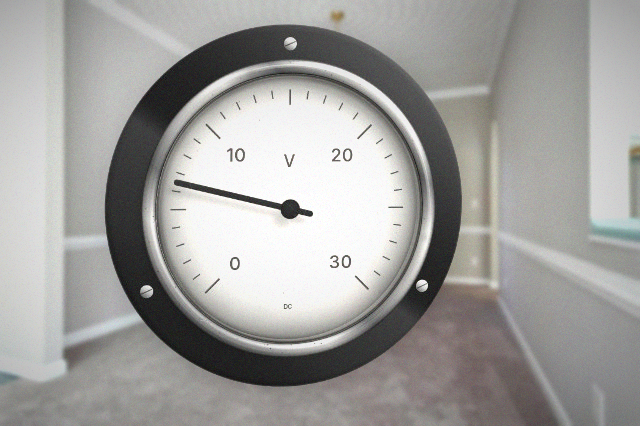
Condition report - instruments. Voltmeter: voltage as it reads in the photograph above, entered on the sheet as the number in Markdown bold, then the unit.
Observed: **6.5** V
